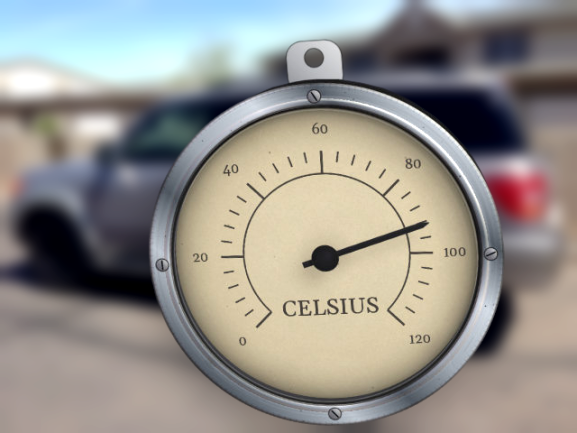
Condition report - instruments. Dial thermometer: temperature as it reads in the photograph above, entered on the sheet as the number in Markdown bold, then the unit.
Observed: **92** °C
